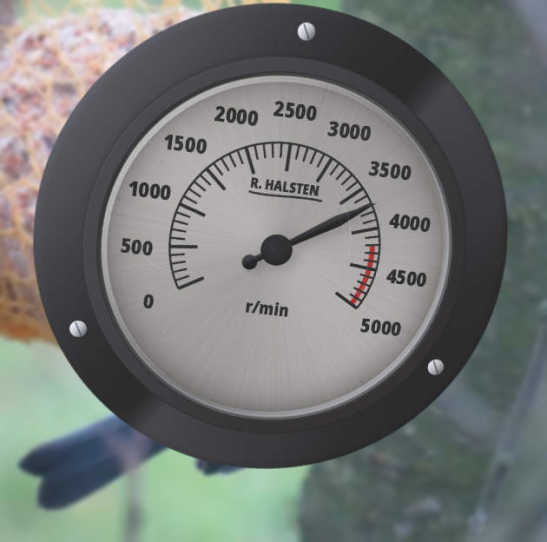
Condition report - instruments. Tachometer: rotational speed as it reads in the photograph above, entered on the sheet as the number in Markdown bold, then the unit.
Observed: **3700** rpm
